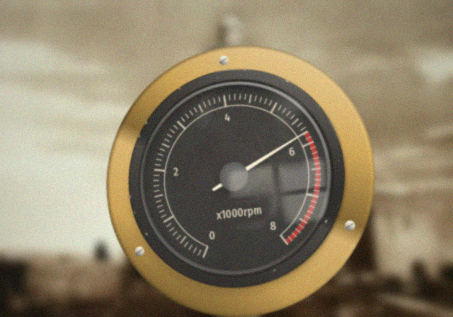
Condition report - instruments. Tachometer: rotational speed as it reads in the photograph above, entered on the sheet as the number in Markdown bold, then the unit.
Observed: **5800** rpm
